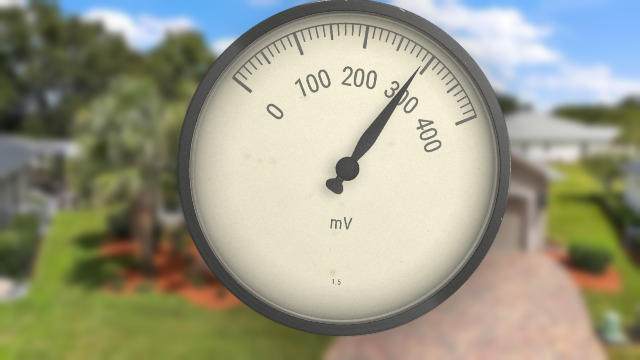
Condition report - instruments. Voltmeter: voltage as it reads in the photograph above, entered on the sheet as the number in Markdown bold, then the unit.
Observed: **290** mV
